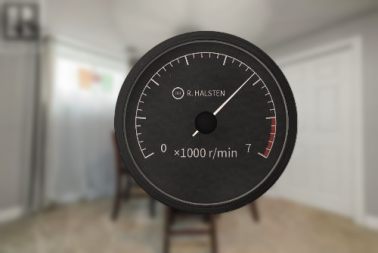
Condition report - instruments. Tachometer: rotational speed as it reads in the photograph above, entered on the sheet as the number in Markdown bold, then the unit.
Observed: **4800** rpm
